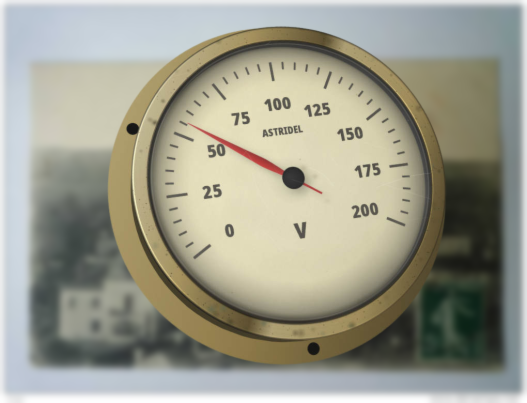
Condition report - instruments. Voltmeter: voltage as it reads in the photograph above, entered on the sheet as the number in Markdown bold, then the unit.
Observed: **55** V
